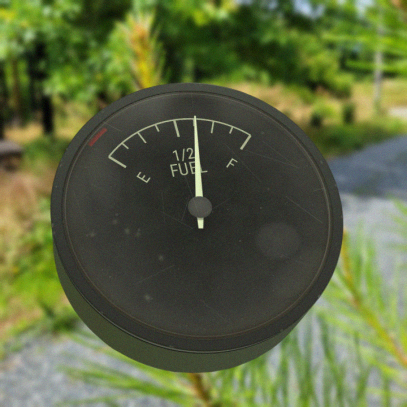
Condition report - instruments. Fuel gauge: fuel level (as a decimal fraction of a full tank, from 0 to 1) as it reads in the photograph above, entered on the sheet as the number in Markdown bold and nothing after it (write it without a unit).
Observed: **0.625**
